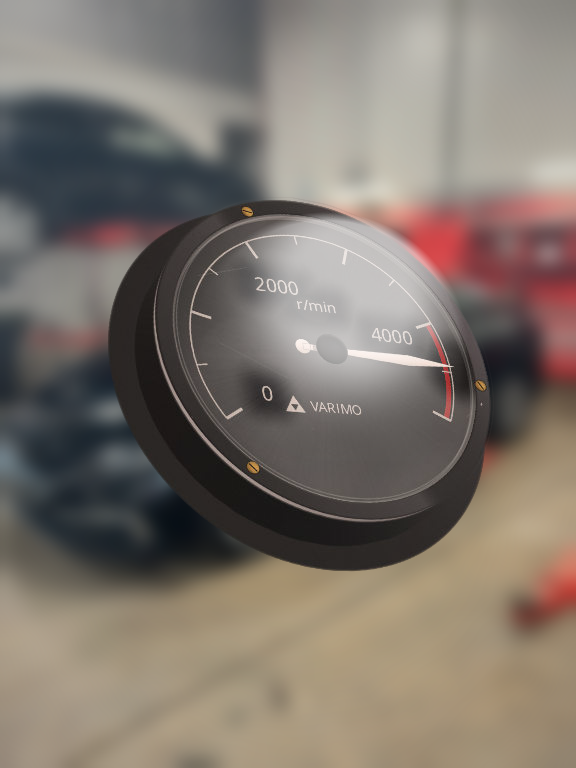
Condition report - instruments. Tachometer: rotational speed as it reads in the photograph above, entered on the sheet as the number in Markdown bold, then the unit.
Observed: **4500** rpm
